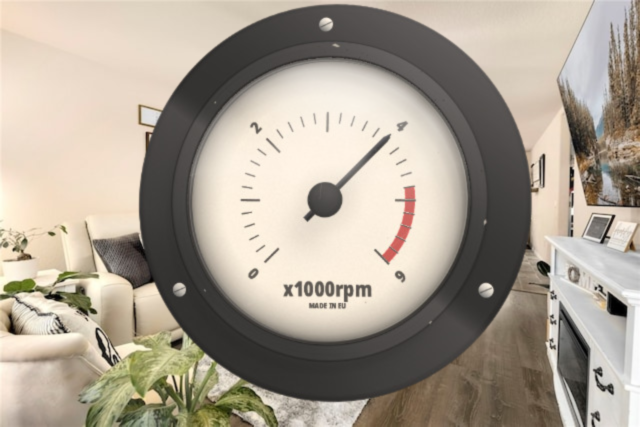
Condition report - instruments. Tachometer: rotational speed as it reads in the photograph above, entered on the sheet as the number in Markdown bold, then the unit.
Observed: **4000** rpm
